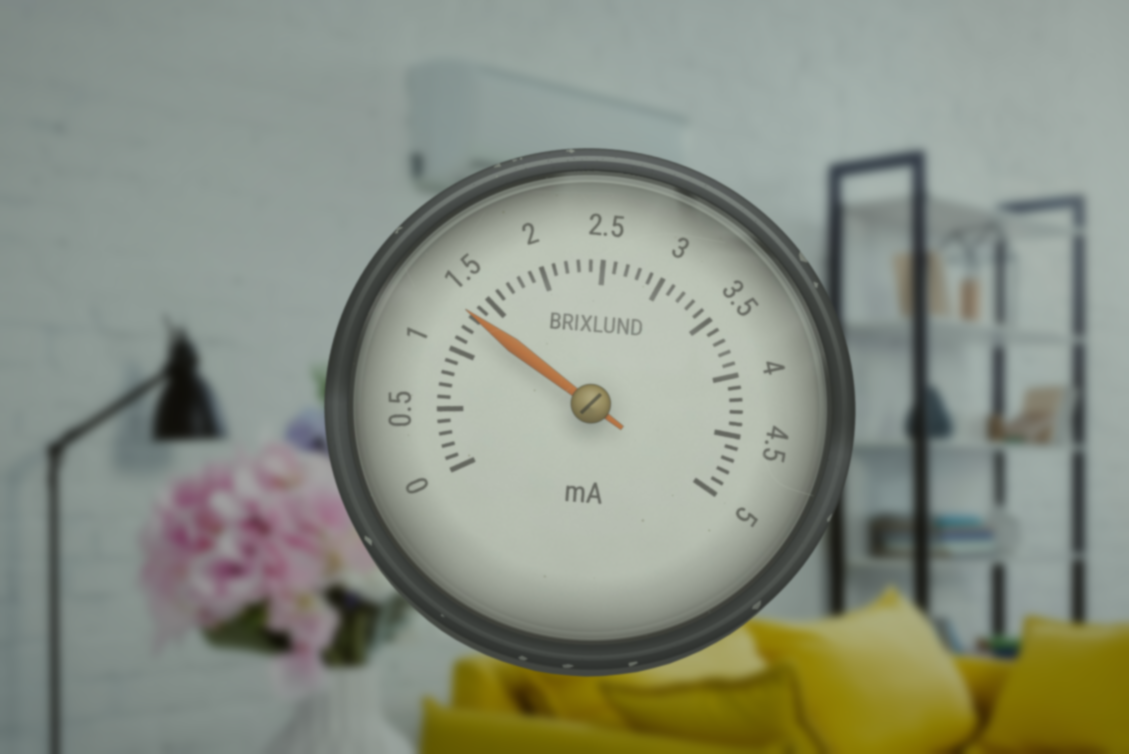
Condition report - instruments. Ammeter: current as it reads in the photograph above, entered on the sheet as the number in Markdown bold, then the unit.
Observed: **1.3** mA
